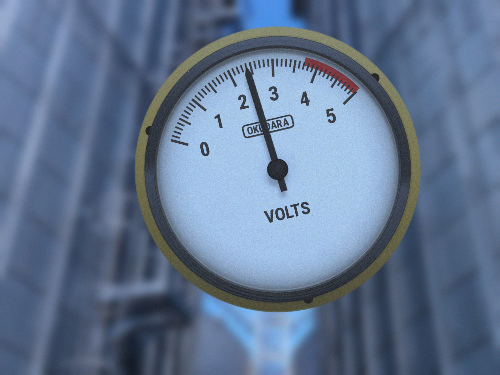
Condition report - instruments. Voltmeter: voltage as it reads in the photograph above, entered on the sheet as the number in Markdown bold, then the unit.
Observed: **2.4** V
